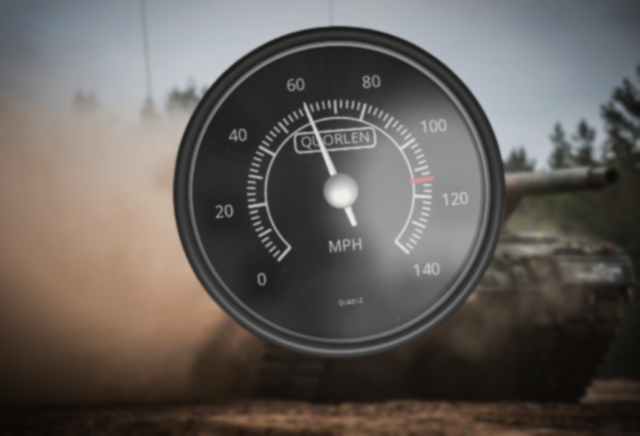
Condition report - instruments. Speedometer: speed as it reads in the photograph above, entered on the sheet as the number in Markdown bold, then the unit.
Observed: **60** mph
